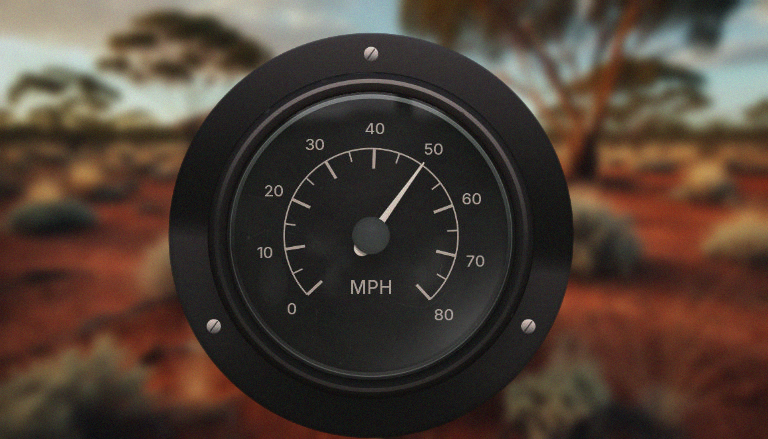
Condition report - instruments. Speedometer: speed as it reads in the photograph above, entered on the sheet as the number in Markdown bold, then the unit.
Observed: **50** mph
